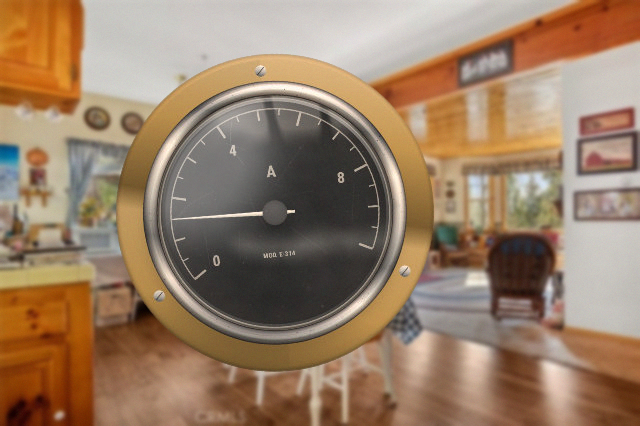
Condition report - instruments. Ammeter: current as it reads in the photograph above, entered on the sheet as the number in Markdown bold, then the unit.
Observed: **1.5** A
